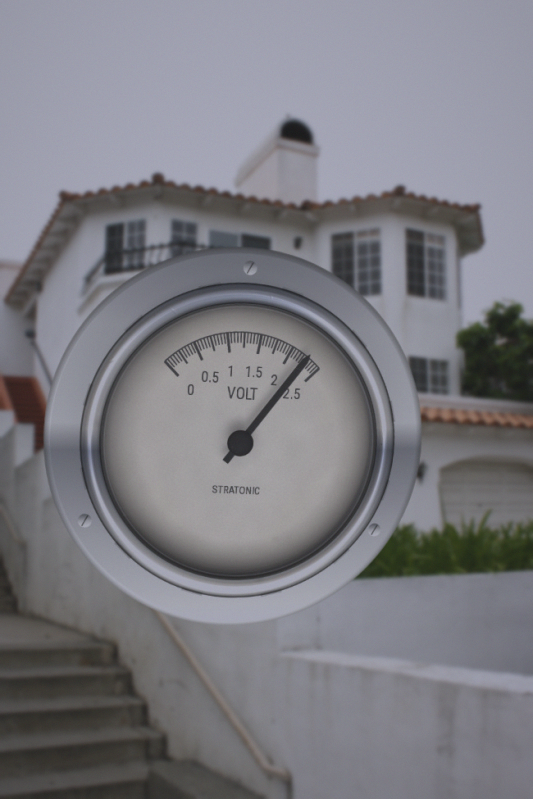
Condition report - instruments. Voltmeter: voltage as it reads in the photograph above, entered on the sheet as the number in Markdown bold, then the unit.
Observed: **2.25** V
